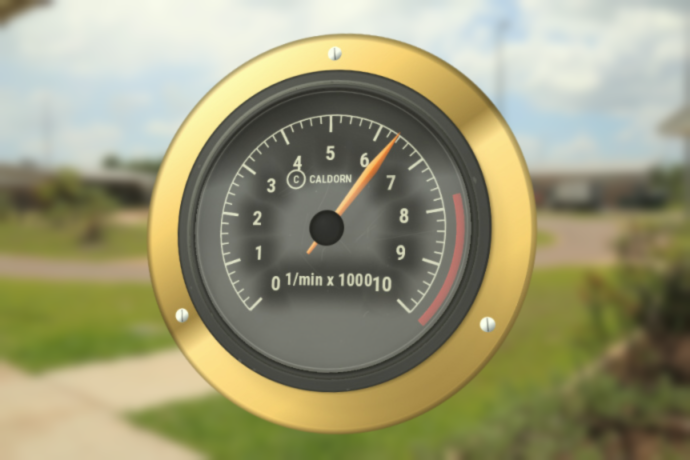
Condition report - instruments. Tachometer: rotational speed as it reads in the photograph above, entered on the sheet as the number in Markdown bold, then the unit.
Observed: **6400** rpm
